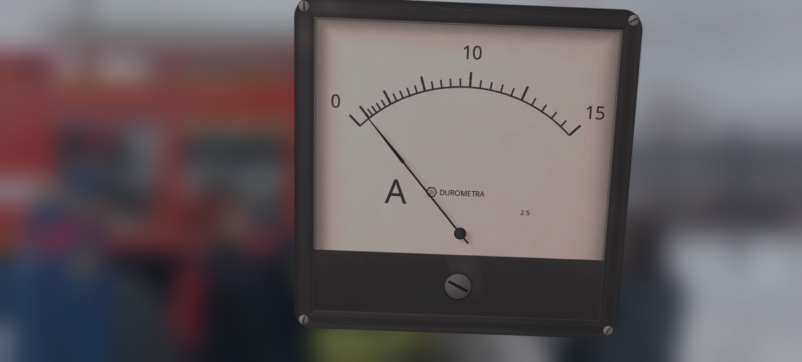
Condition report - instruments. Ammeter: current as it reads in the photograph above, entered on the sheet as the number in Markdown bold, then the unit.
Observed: **2.5** A
